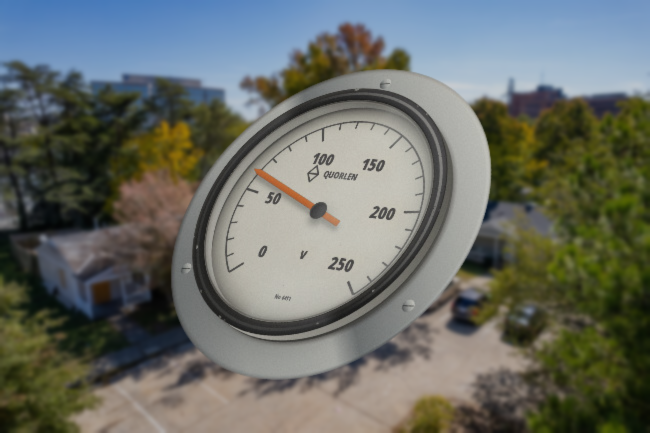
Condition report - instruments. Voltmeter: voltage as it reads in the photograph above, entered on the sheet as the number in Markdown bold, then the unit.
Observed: **60** V
